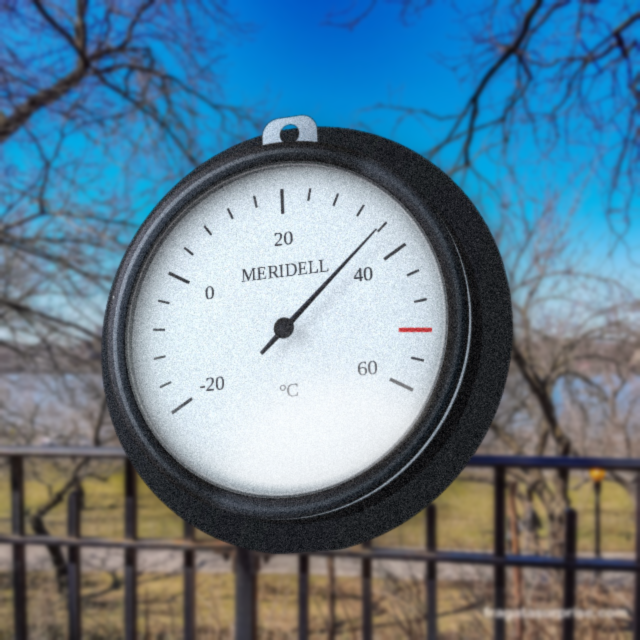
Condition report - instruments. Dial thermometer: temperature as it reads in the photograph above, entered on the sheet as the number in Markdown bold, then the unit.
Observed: **36** °C
